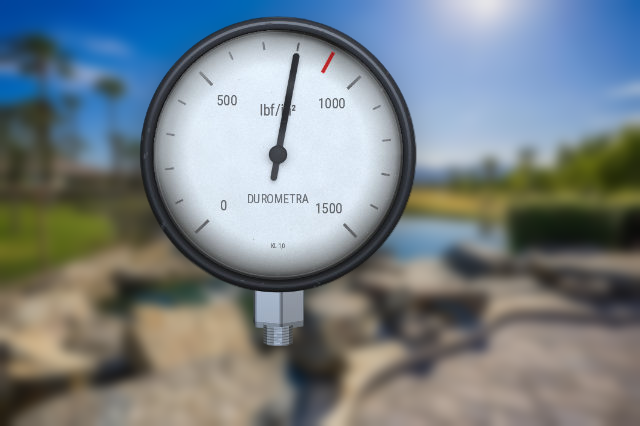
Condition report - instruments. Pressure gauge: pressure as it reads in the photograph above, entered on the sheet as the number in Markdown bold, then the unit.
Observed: **800** psi
